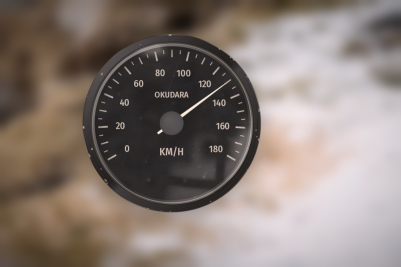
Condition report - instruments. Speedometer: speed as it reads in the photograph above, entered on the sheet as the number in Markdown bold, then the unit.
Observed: **130** km/h
